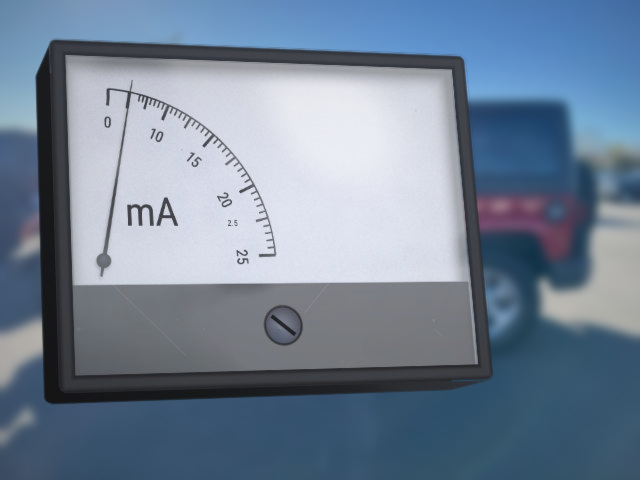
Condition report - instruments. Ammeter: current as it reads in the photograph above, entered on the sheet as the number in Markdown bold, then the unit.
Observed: **5** mA
